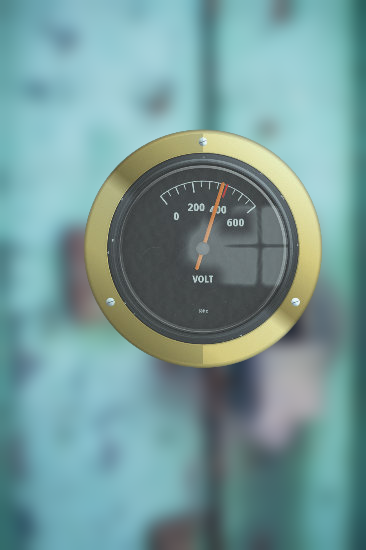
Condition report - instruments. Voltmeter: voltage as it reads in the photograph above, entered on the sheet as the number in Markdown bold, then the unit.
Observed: **375** V
